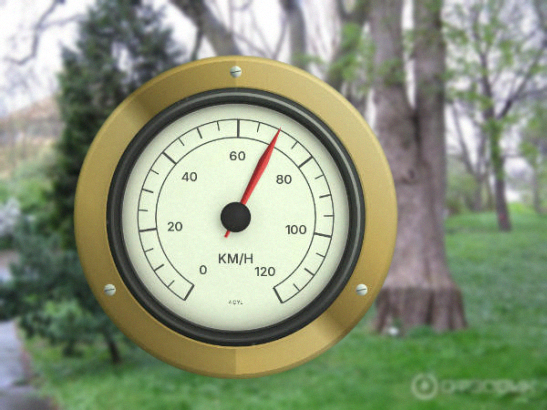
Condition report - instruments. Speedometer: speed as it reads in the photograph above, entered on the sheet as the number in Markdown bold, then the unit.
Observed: **70** km/h
